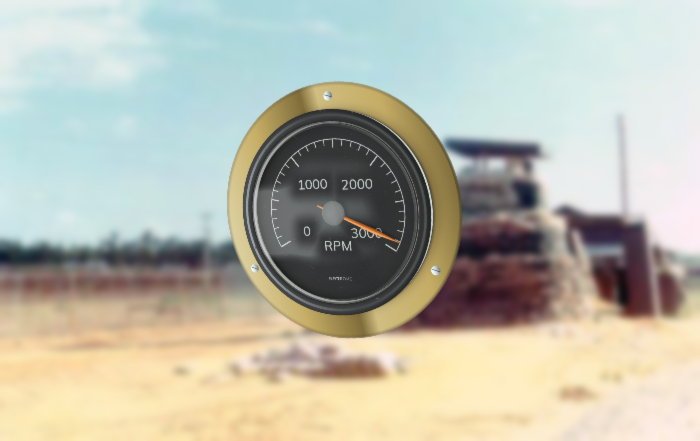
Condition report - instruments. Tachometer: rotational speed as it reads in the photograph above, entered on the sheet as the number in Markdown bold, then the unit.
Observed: **2900** rpm
